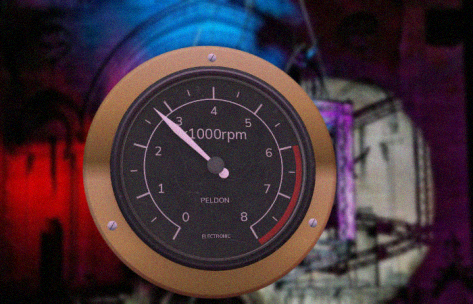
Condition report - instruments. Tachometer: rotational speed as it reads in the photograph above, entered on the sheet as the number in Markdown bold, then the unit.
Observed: **2750** rpm
